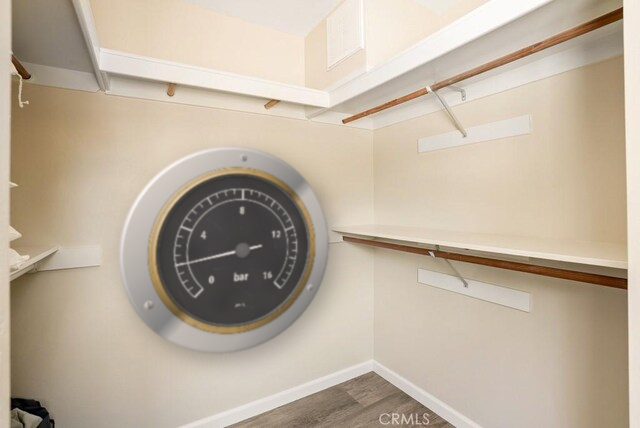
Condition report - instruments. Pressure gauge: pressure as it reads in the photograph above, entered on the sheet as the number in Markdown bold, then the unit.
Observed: **2** bar
